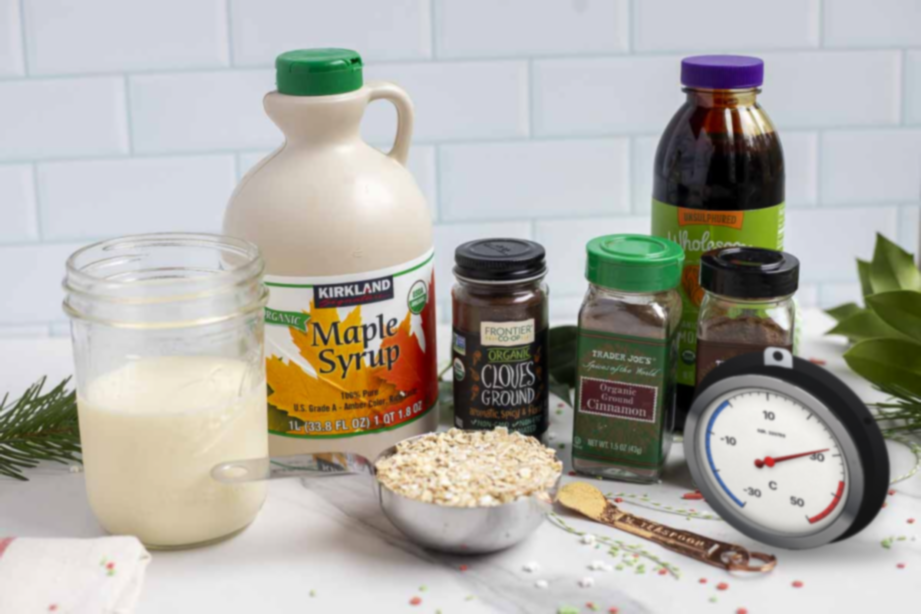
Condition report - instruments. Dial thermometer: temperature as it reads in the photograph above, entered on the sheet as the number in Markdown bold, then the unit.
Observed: **28** °C
